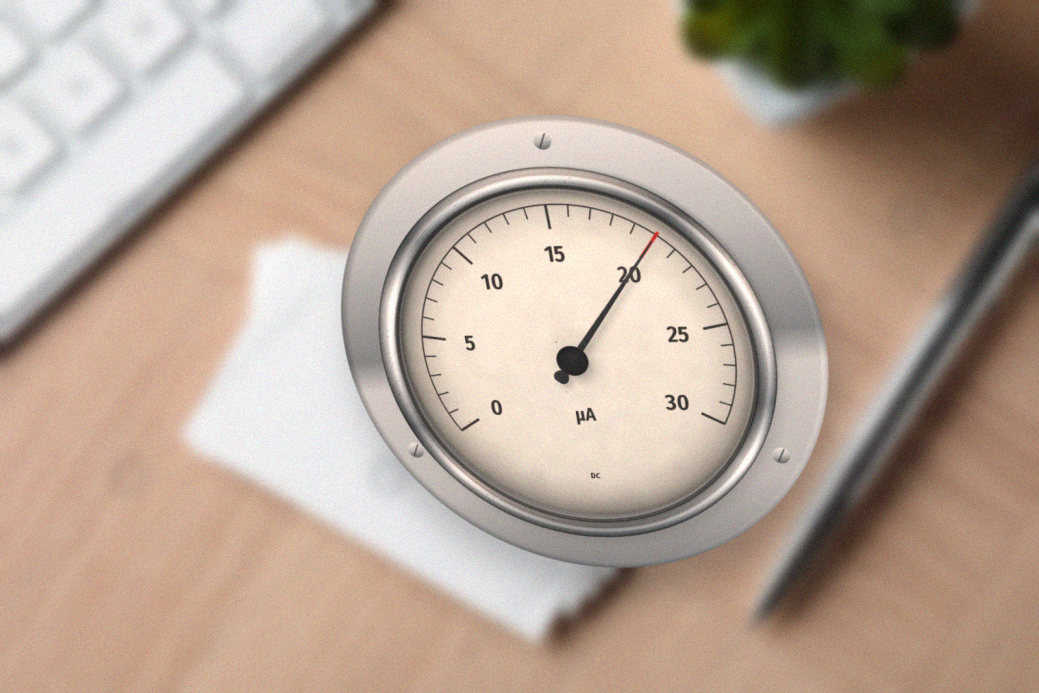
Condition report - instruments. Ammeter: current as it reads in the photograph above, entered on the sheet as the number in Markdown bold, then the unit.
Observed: **20** µA
